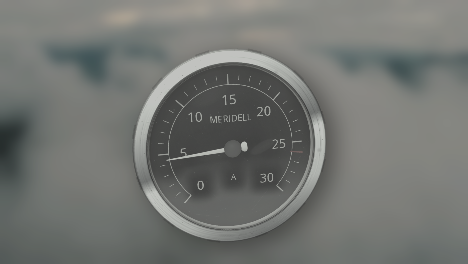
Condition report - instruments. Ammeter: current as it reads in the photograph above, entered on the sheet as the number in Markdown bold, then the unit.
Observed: **4.5** A
